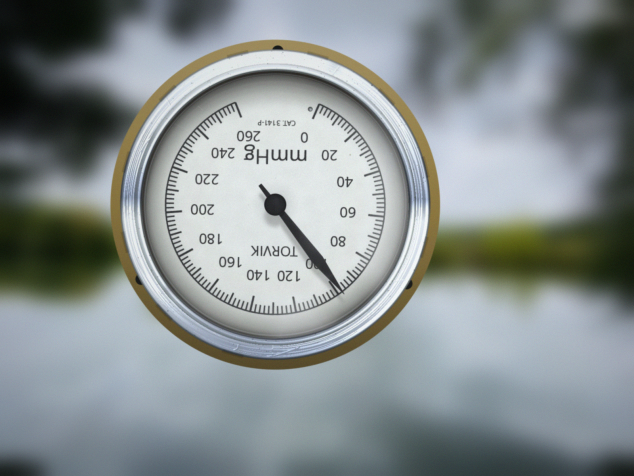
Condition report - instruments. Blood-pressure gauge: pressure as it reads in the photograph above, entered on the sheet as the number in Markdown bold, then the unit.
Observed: **98** mmHg
